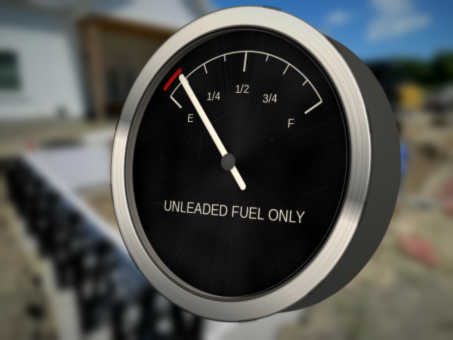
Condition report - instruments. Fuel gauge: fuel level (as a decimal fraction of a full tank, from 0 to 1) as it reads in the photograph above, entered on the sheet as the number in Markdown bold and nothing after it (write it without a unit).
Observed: **0.125**
